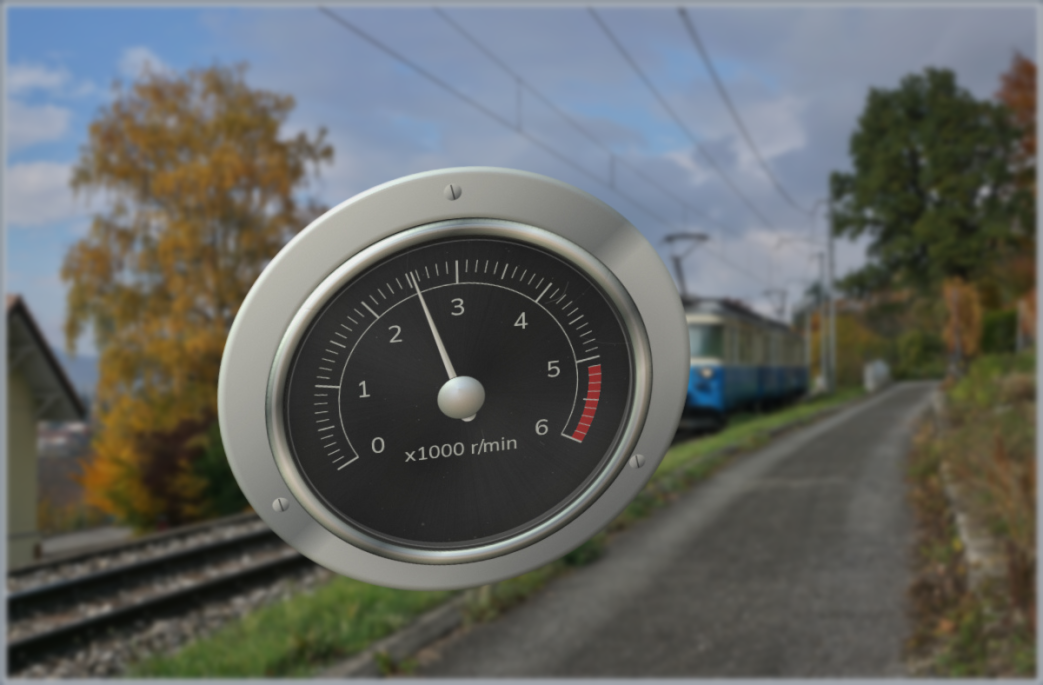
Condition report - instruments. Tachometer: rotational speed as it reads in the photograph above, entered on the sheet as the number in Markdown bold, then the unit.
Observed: **2550** rpm
